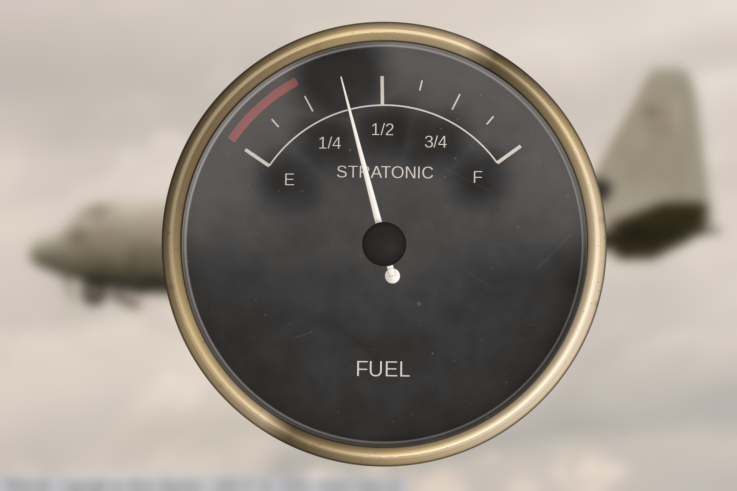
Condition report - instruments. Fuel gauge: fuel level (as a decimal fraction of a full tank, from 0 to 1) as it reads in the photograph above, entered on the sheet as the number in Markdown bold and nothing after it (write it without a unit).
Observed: **0.375**
